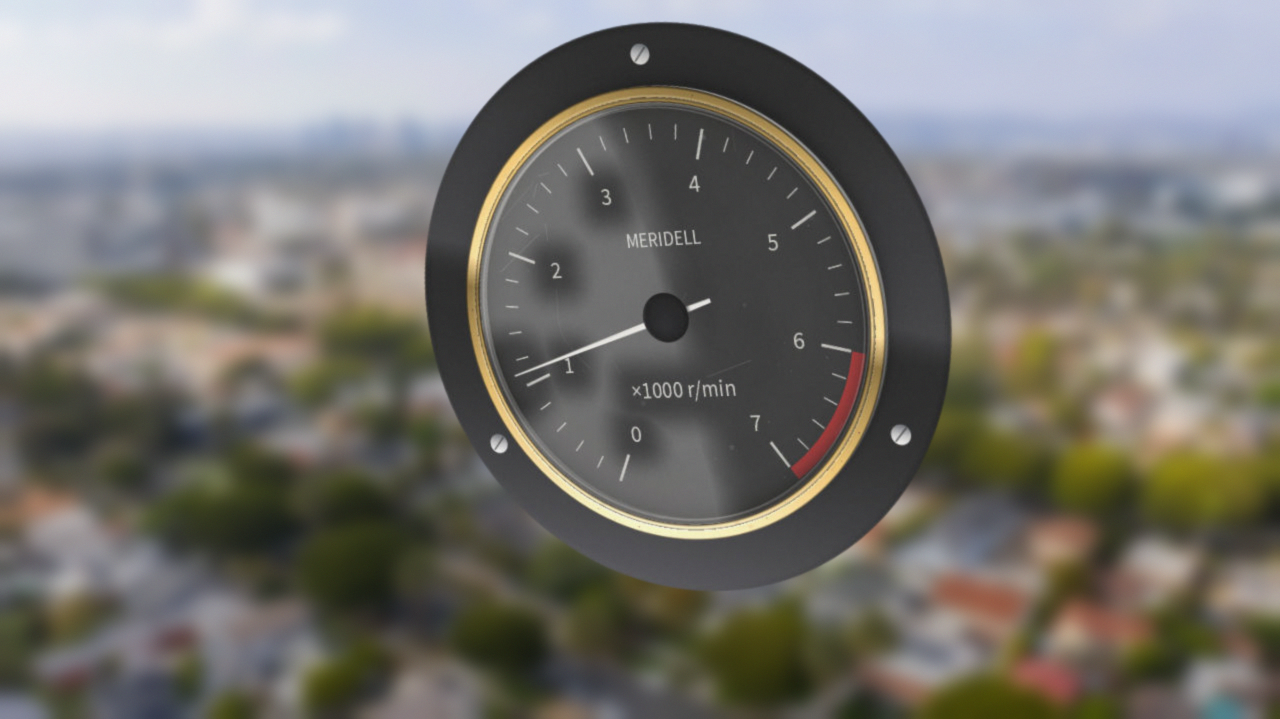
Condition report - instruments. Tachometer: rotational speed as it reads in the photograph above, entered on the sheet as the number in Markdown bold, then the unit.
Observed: **1100** rpm
